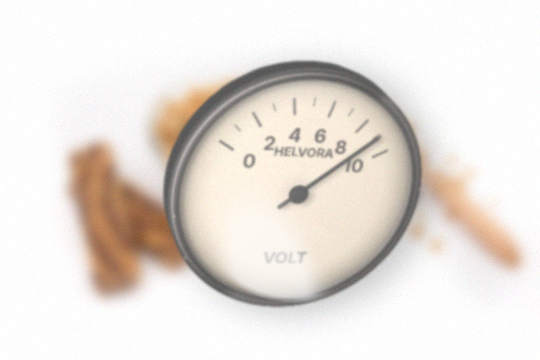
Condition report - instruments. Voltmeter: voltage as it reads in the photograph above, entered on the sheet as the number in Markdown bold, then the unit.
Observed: **9** V
